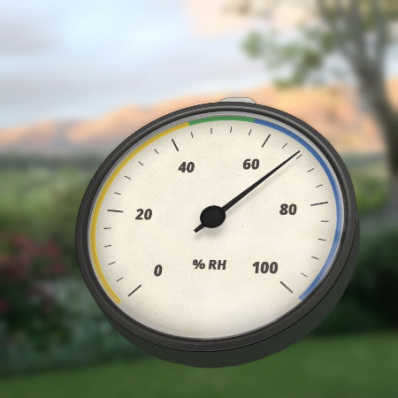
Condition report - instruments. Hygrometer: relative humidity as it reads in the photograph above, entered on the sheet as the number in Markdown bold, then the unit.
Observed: **68** %
